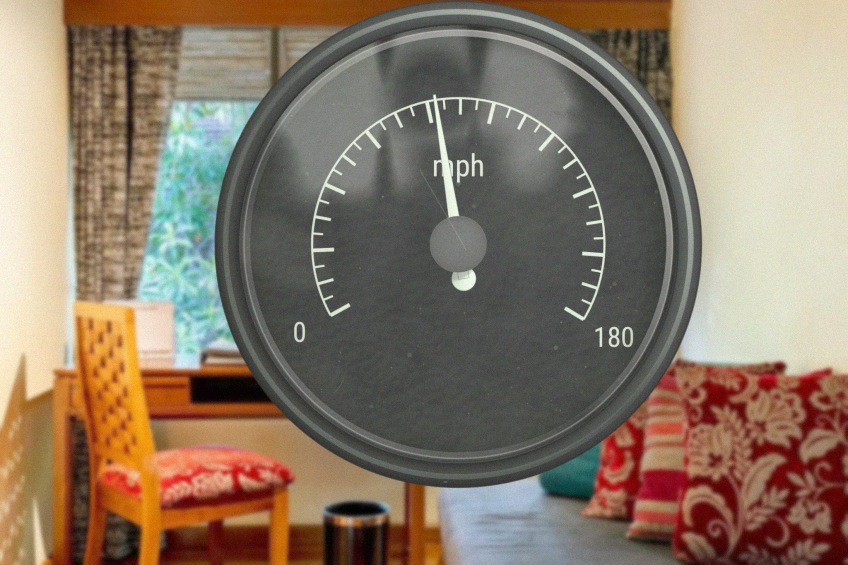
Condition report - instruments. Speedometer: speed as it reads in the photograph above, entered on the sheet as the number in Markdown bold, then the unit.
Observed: **82.5** mph
